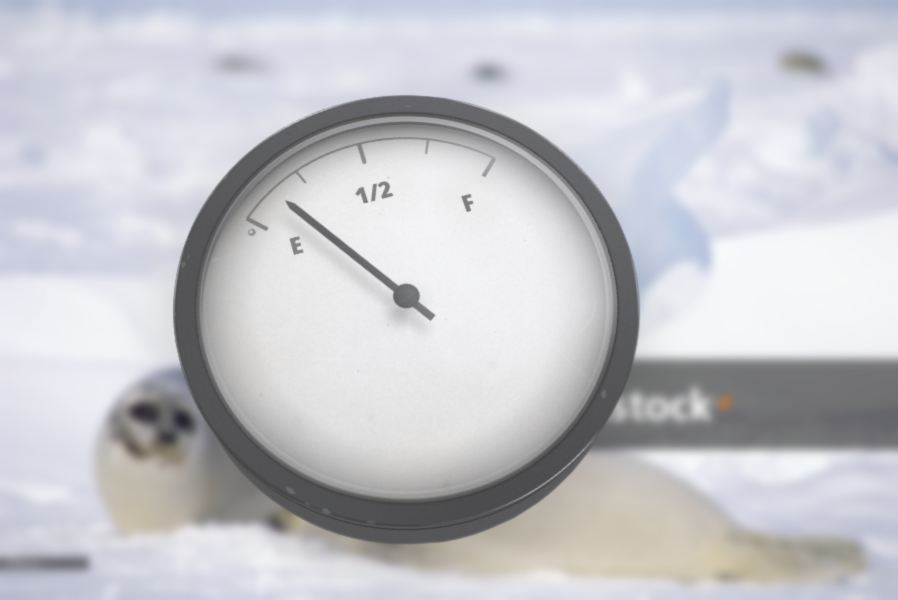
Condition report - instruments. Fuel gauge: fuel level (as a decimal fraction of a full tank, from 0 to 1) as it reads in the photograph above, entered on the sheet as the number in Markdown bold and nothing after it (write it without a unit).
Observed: **0.125**
